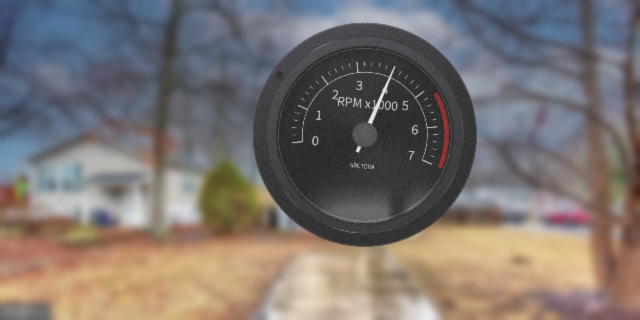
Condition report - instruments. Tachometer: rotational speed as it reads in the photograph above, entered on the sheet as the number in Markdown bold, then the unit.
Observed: **4000** rpm
